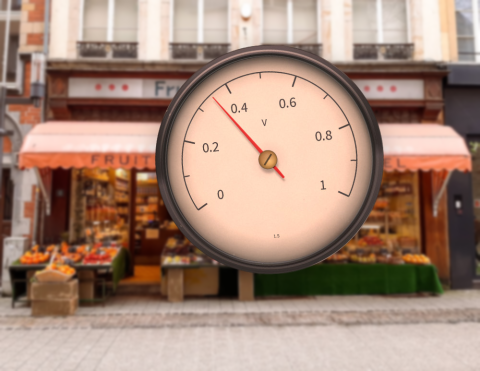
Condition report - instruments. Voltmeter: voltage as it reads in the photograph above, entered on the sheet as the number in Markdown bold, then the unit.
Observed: **0.35** V
